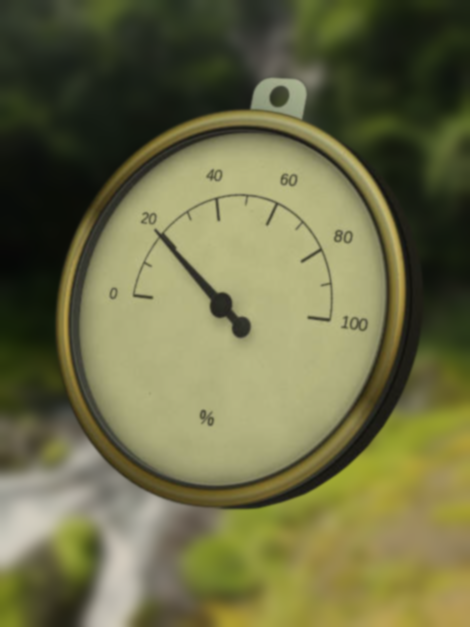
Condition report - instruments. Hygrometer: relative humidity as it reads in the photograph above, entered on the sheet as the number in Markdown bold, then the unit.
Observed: **20** %
